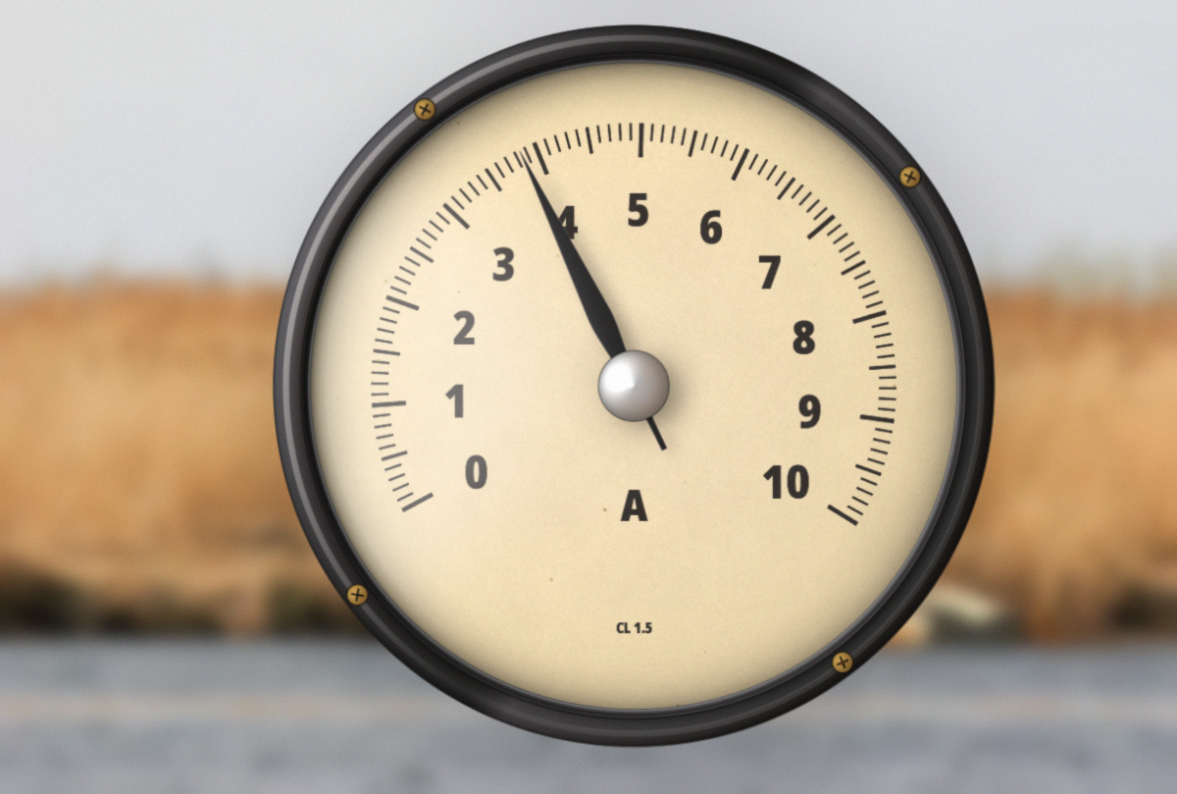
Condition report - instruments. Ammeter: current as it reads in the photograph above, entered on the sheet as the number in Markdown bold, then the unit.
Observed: **3.85** A
